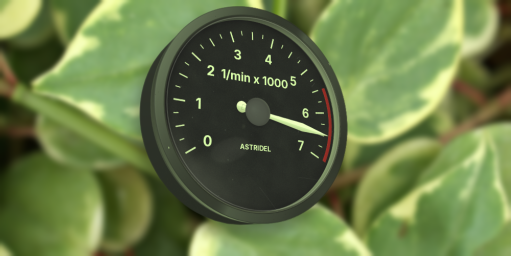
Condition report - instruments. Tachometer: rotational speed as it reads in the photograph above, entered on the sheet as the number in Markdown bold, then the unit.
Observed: **6500** rpm
